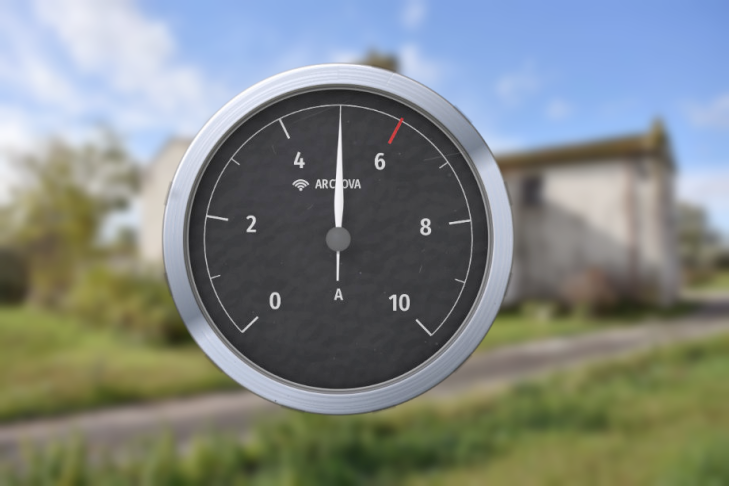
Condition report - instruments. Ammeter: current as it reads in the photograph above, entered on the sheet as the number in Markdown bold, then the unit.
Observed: **5** A
